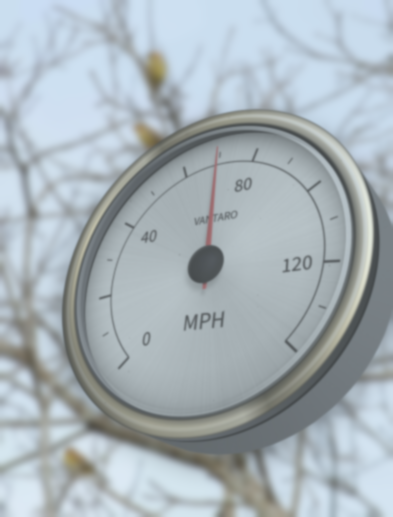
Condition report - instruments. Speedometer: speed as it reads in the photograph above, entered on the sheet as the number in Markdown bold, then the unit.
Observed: **70** mph
